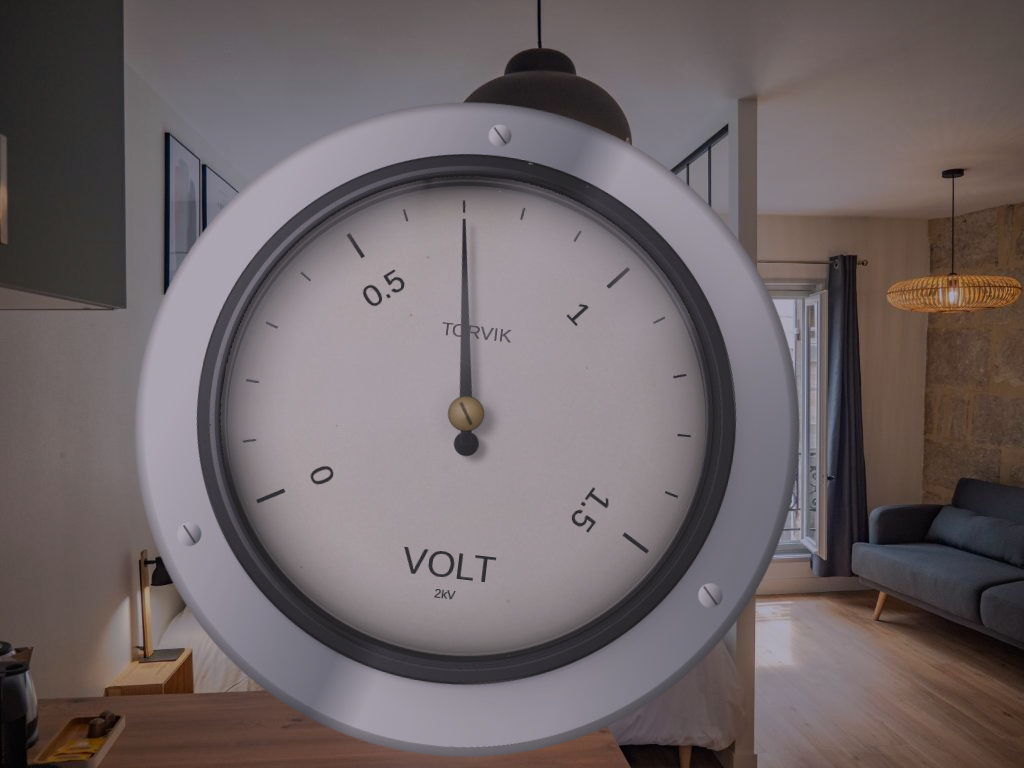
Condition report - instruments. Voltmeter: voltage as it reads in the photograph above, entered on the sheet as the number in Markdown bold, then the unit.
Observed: **0.7** V
